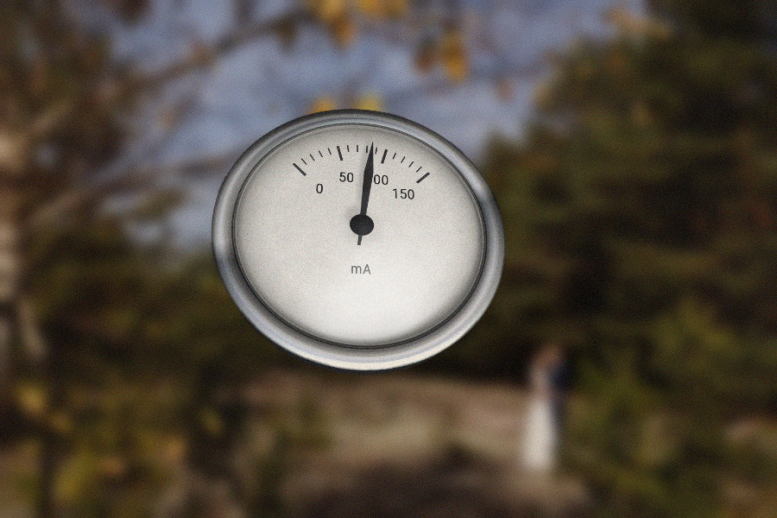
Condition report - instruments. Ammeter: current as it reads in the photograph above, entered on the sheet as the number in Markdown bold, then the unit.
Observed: **85** mA
